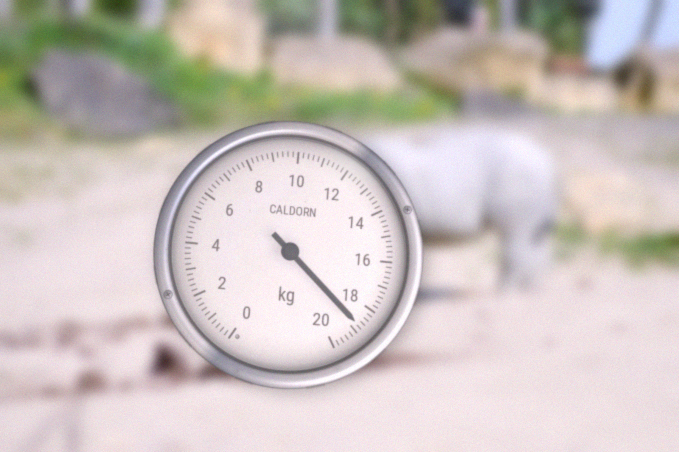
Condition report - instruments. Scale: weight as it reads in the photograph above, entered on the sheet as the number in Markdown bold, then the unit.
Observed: **18.8** kg
